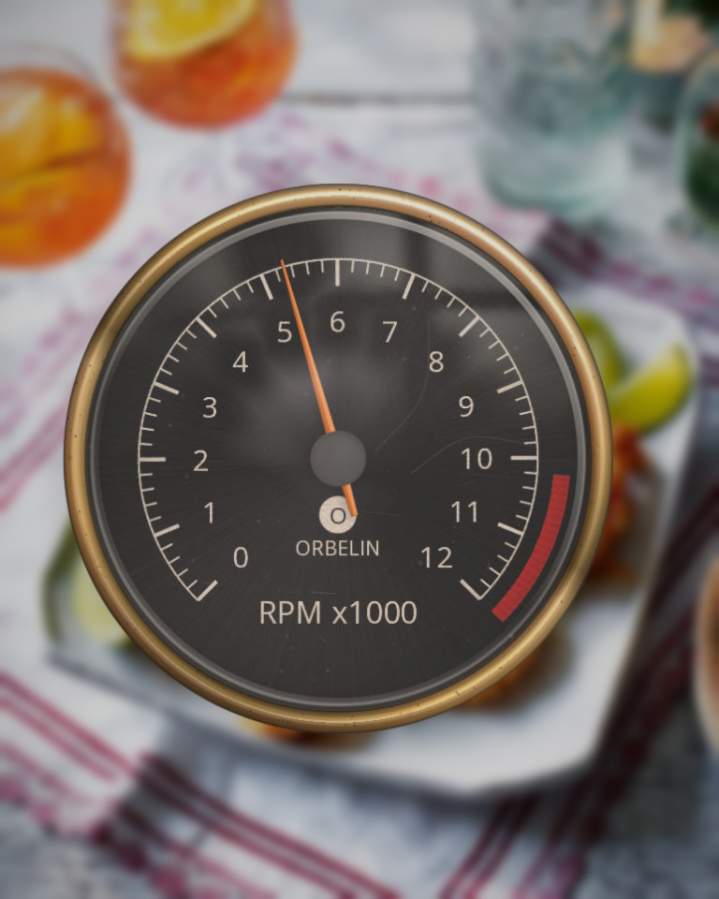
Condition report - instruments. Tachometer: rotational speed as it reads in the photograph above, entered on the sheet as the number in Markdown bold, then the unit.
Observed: **5300** rpm
